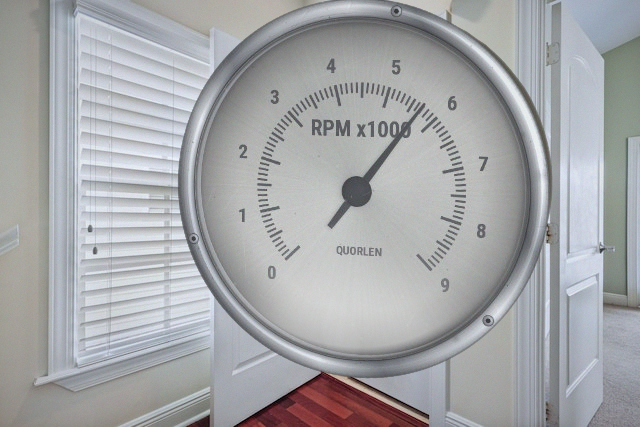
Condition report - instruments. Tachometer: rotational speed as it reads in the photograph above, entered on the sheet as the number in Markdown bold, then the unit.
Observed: **5700** rpm
